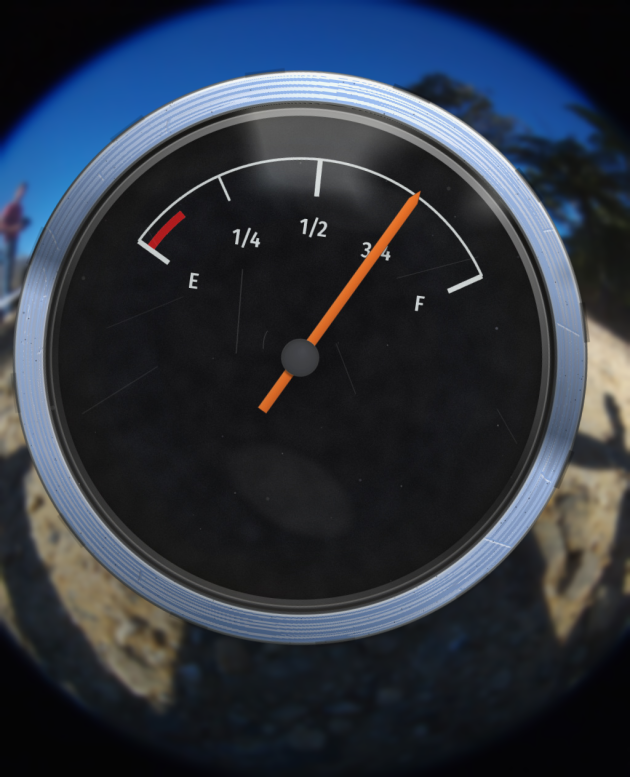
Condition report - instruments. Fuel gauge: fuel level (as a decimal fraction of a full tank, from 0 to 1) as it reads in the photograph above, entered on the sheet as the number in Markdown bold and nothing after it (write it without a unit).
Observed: **0.75**
